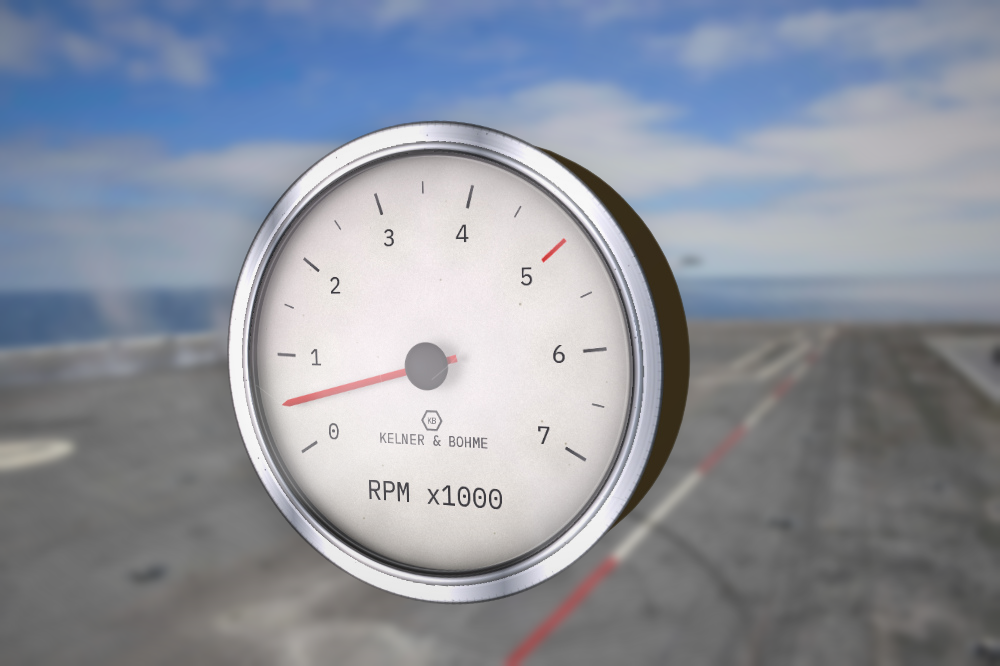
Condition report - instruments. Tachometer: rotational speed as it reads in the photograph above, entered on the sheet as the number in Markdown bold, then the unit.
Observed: **500** rpm
